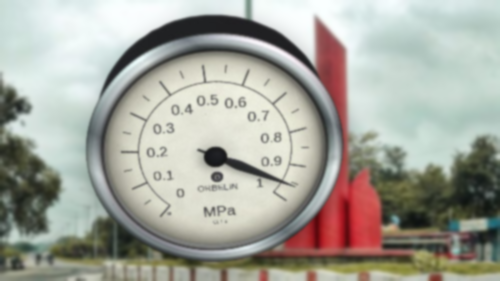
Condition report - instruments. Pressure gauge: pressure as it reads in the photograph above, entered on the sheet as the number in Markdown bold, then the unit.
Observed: **0.95** MPa
